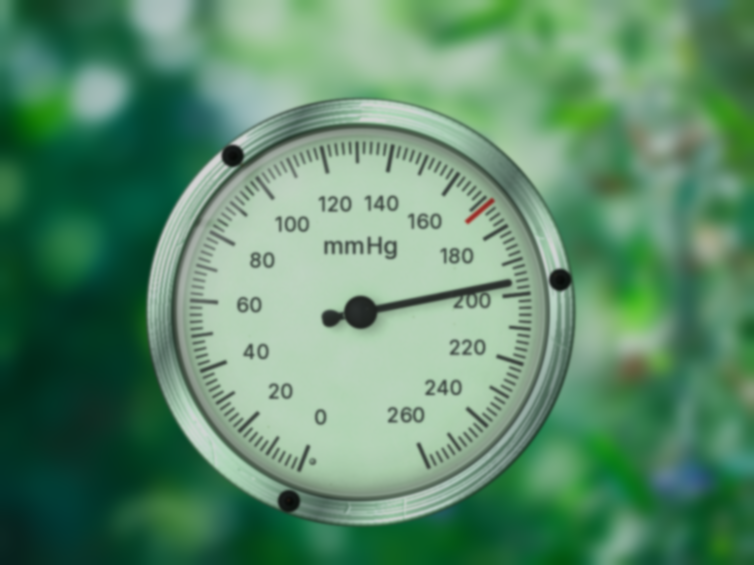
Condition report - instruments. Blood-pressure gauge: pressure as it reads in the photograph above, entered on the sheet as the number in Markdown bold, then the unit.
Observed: **196** mmHg
